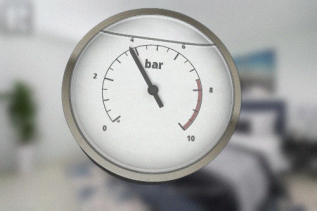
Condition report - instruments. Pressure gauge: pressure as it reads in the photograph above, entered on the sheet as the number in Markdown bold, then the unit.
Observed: **3.75** bar
